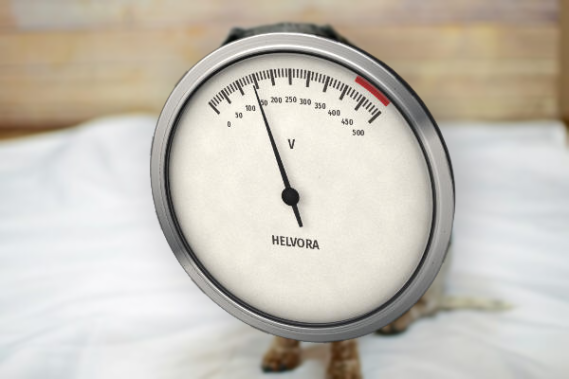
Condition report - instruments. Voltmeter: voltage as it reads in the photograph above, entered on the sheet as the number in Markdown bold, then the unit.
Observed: **150** V
